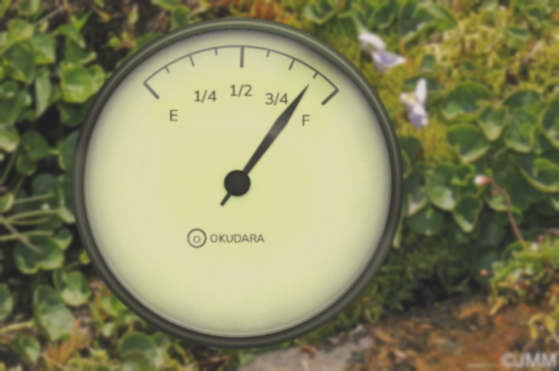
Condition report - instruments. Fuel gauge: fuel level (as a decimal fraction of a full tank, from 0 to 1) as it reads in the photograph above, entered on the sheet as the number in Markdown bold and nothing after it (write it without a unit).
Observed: **0.875**
